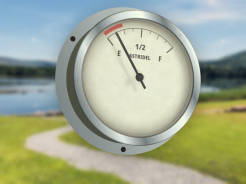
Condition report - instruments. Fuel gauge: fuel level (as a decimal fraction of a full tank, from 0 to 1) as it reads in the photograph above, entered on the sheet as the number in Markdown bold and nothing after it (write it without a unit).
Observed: **0.125**
